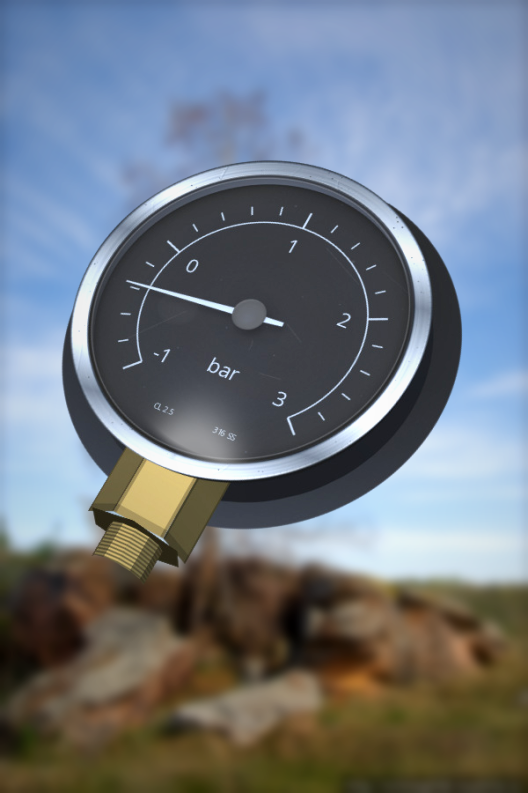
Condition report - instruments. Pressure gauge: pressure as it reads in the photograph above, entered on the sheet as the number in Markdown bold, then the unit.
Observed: **-0.4** bar
